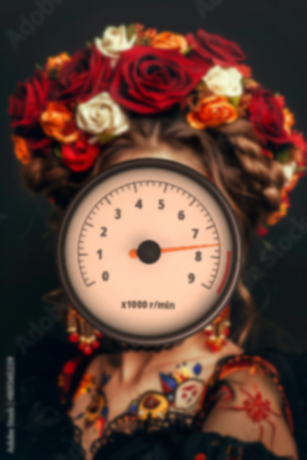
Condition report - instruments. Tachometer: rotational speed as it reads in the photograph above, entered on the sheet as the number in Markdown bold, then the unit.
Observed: **7600** rpm
